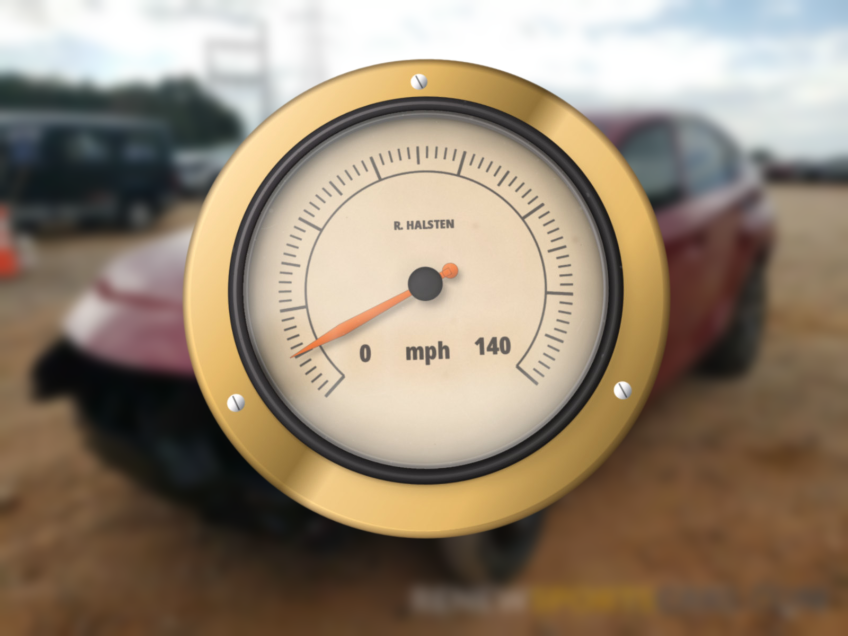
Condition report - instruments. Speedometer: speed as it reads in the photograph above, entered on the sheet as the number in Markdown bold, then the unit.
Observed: **10** mph
